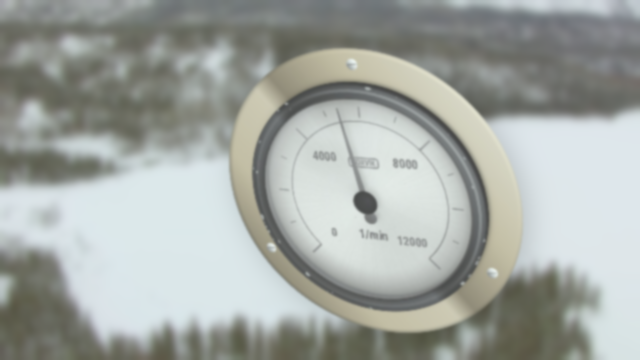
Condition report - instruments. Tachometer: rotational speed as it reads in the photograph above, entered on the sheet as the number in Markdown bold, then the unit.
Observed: **5500** rpm
